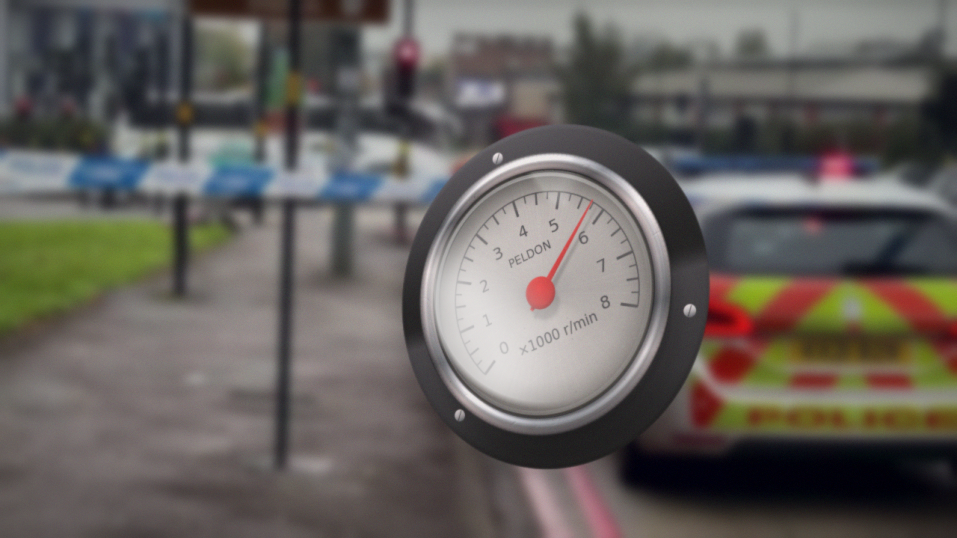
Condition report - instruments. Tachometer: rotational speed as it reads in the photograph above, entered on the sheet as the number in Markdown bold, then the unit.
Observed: **5750** rpm
